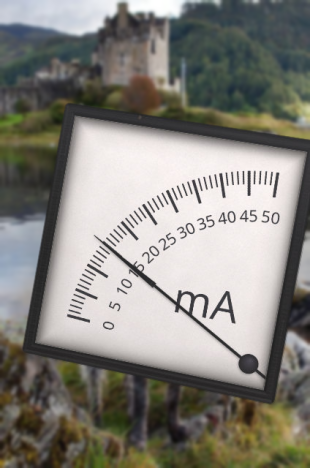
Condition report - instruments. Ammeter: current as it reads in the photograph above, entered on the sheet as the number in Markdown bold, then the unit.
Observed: **15** mA
